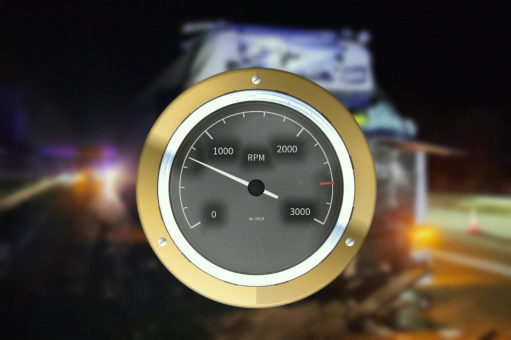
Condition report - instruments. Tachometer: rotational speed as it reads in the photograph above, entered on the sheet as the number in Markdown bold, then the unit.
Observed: **700** rpm
